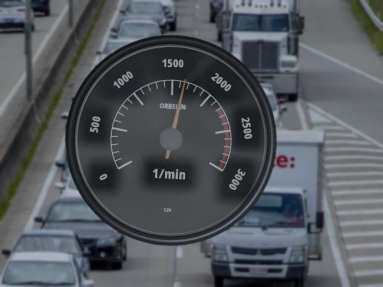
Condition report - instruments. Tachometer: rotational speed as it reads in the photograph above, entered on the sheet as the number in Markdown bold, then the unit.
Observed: **1650** rpm
